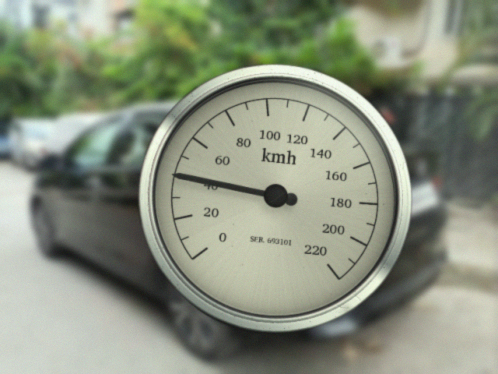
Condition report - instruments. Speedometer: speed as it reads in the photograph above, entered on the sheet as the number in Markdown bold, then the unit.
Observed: **40** km/h
